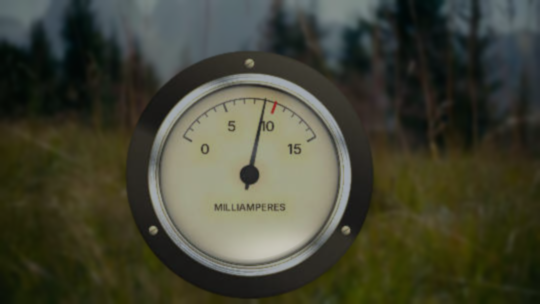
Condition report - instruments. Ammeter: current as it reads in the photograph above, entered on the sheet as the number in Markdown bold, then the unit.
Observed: **9** mA
